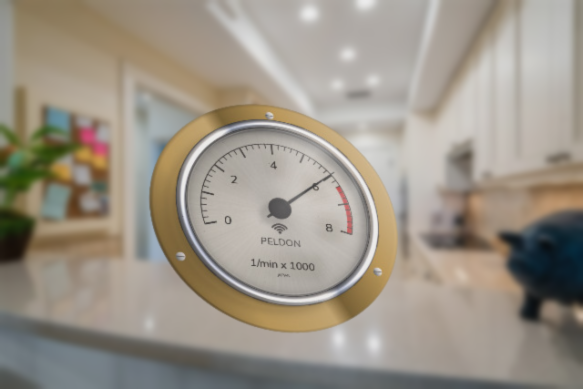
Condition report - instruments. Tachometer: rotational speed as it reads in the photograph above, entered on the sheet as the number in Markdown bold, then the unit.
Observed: **6000** rpm
